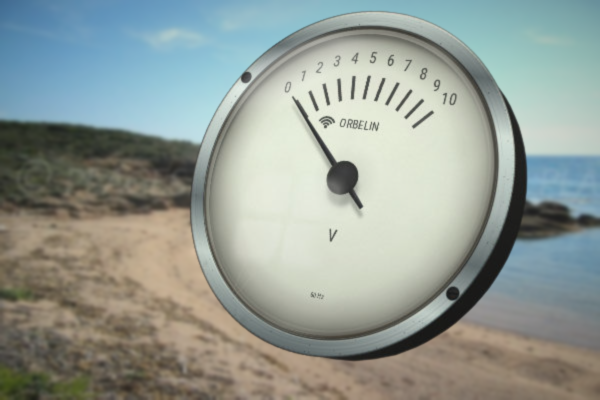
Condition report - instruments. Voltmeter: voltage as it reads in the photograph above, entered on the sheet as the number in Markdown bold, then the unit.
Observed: **0** V
